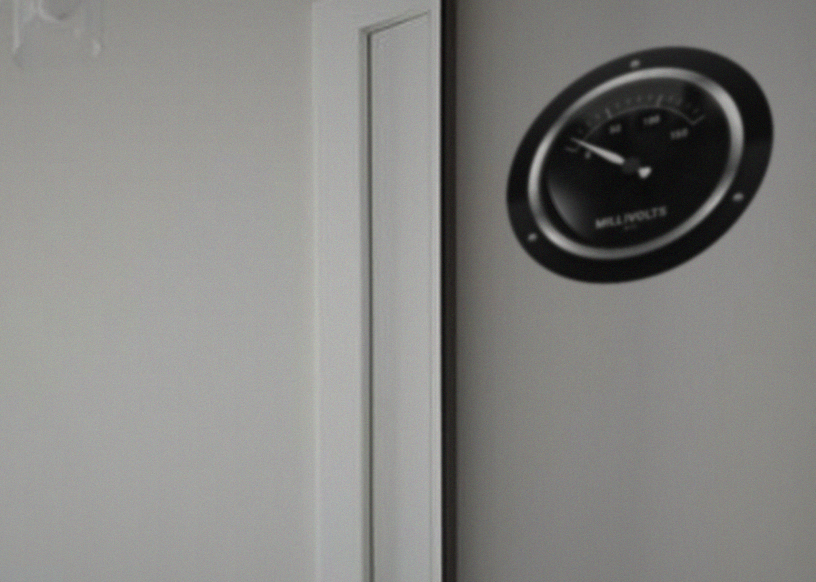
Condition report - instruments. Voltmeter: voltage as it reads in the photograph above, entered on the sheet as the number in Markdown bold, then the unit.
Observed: **10** mV
